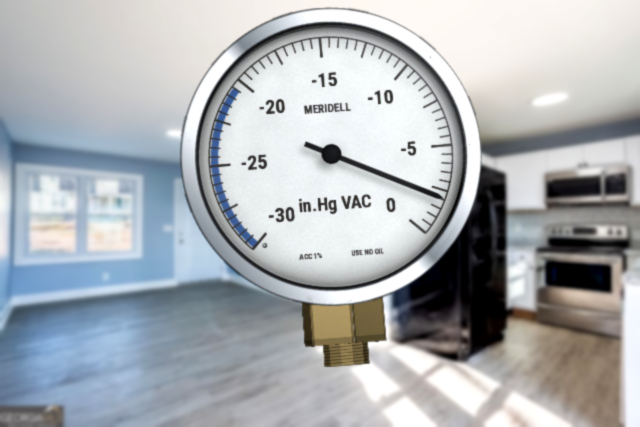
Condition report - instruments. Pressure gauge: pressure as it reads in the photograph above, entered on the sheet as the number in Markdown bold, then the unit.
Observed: **-2** inHg
